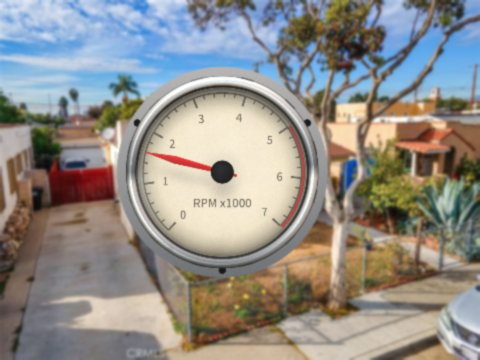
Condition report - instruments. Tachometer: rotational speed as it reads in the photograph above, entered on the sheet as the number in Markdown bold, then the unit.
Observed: **1600** rpm
